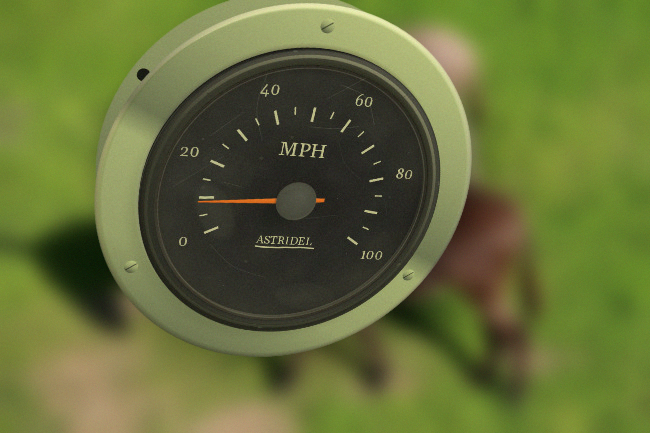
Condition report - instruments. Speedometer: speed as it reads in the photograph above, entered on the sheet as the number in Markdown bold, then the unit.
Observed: **10** mph
